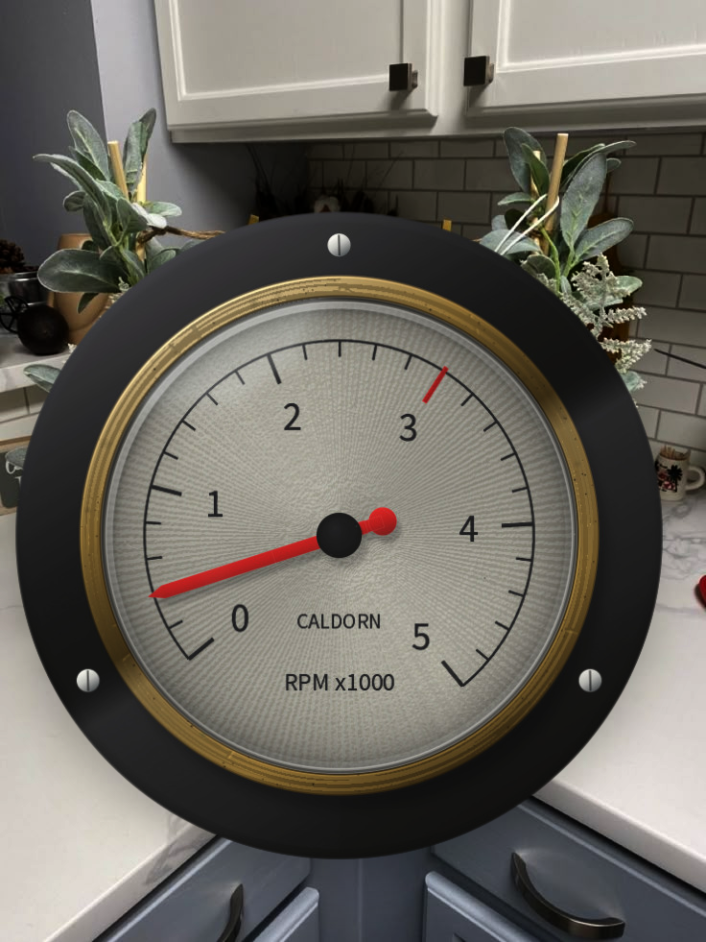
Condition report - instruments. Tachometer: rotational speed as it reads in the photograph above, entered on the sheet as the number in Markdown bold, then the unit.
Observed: **400** rpm
